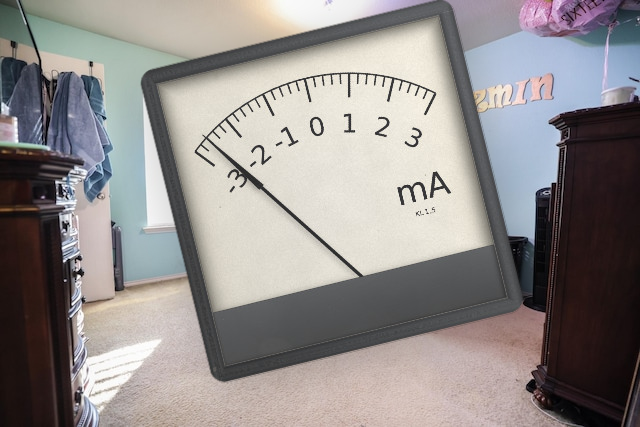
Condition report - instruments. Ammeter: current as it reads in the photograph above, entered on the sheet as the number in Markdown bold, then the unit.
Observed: **-2.6** mA
